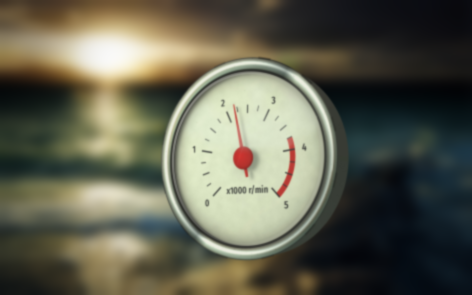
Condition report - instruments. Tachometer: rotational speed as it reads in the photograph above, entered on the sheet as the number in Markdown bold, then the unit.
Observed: **2250** rpm
